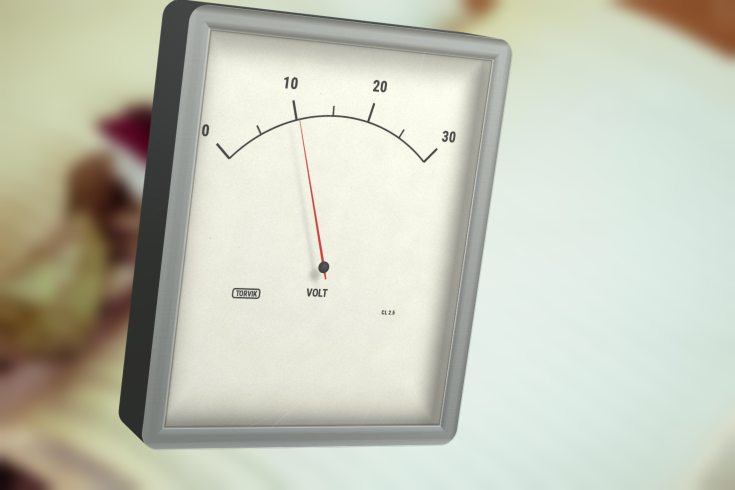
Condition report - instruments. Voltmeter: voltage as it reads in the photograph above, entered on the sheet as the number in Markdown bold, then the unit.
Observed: **10** V
